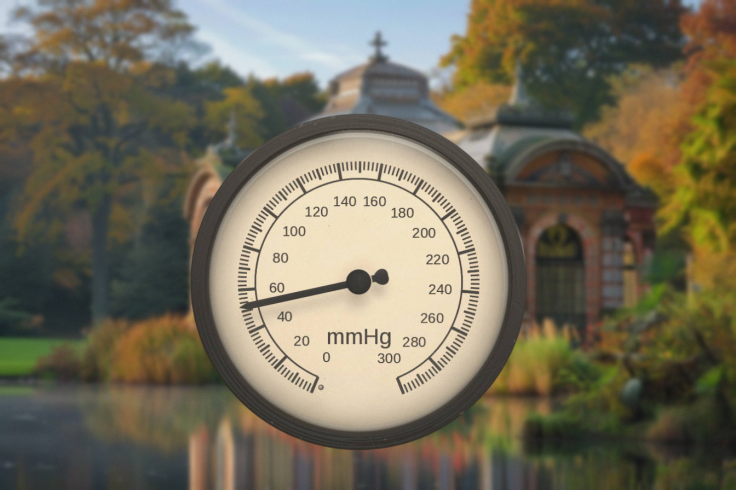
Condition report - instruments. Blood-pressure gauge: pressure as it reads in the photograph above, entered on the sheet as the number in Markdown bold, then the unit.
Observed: **52** mmHg
